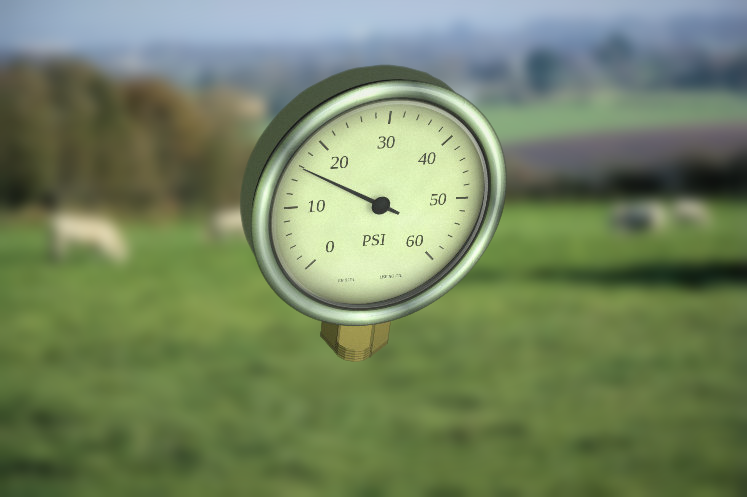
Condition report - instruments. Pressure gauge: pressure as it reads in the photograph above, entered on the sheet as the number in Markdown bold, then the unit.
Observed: **16** psi
